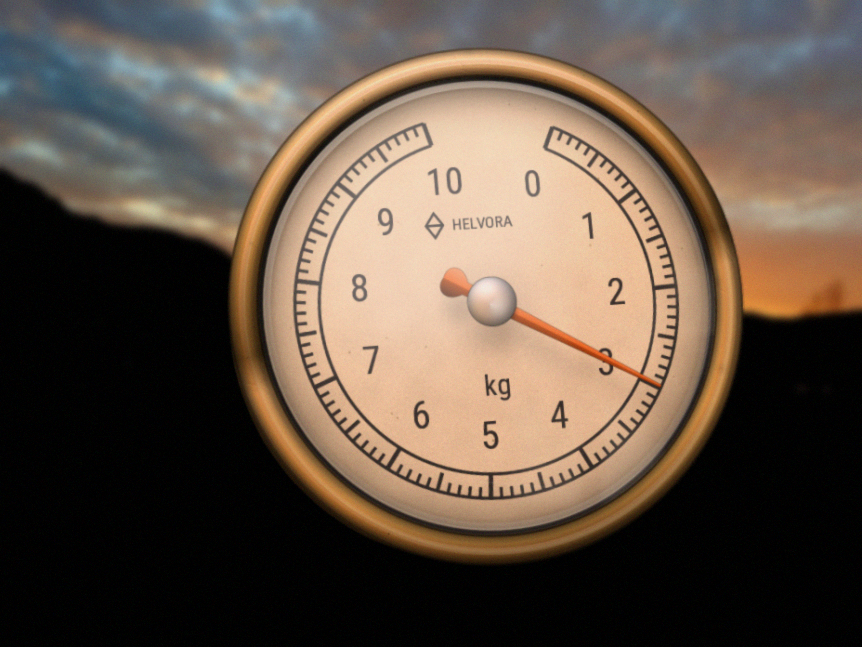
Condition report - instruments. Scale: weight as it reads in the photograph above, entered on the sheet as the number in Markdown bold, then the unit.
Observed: **3** kg
